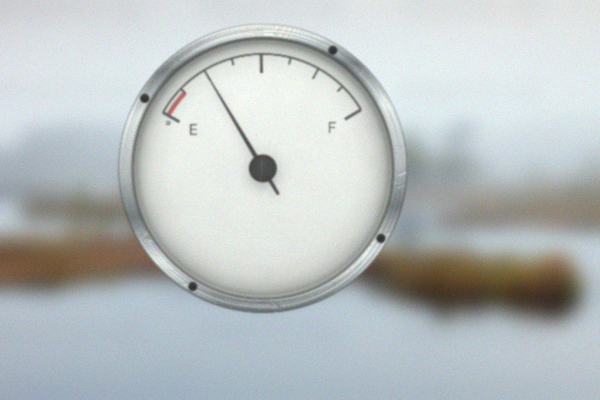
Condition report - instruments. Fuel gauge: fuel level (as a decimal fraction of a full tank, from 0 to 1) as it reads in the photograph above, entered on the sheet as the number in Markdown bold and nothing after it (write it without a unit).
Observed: **0.25**
